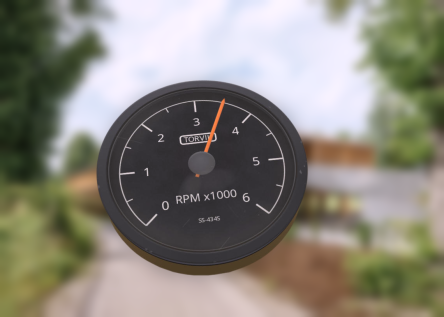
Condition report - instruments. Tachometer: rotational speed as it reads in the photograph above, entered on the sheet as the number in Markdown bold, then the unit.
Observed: **3500** rpm
